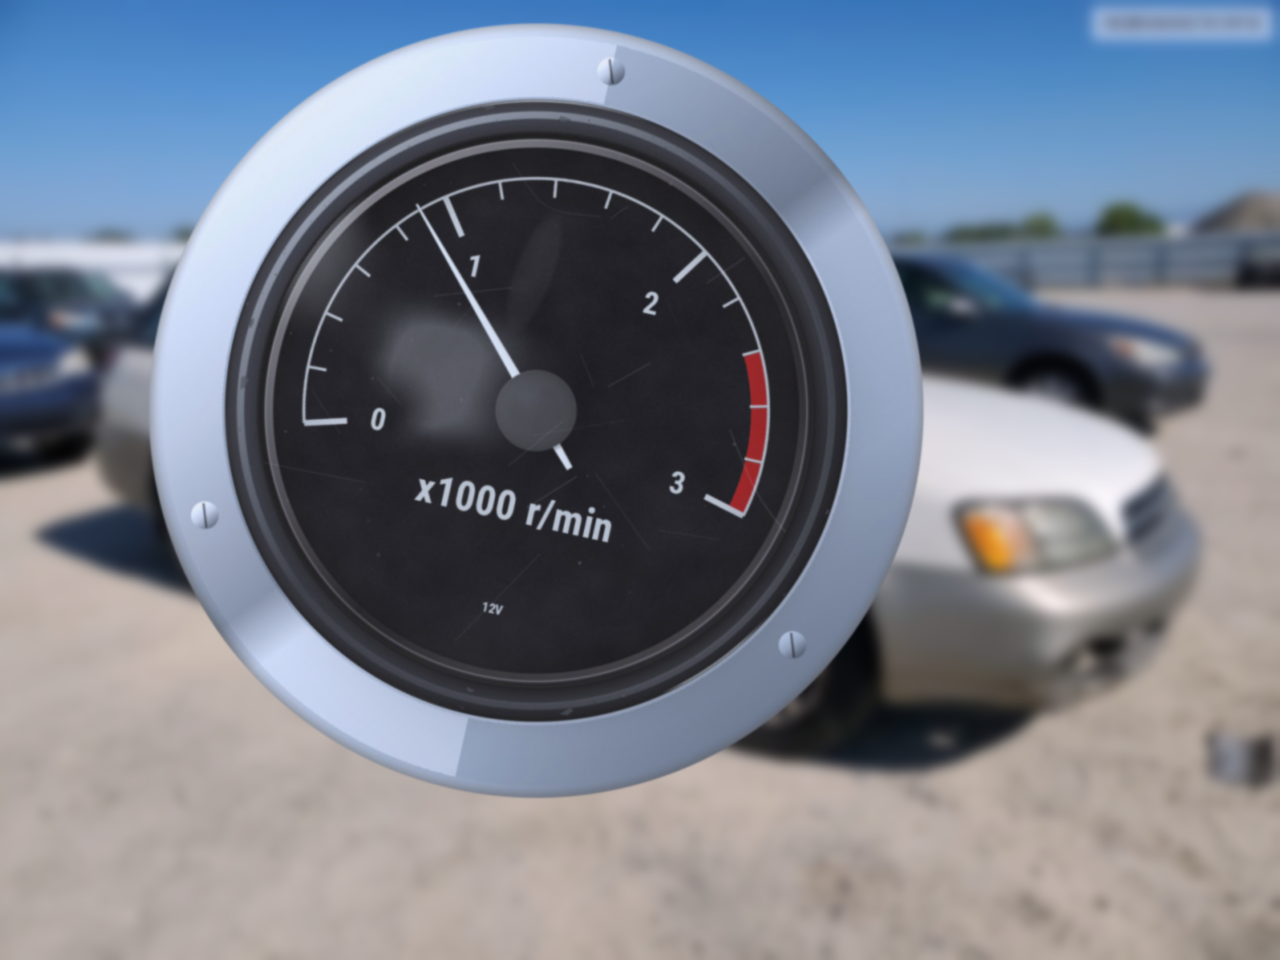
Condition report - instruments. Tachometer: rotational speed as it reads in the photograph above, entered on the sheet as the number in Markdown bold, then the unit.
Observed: **900** rpm
